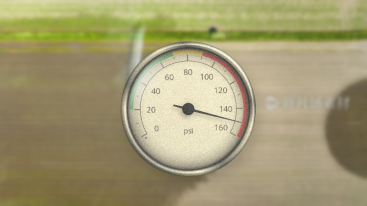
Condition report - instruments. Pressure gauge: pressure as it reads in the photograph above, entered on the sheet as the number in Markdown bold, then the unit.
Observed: **150** psi
